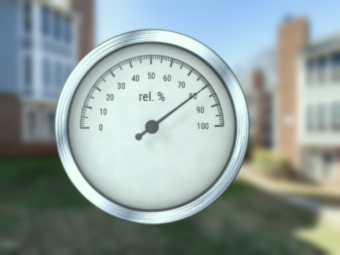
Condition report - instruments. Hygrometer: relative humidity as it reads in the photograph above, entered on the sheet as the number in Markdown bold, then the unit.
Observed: **80** %
